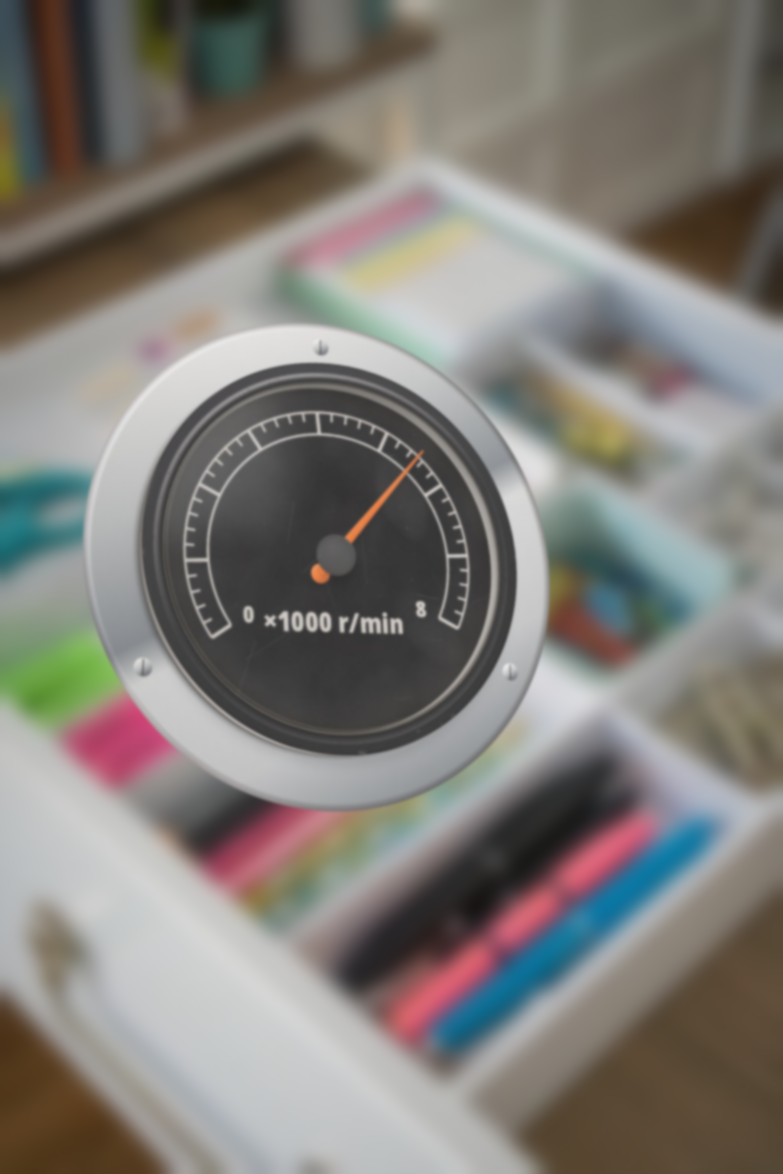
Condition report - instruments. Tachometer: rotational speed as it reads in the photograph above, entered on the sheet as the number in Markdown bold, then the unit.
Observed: **5500** rpm
